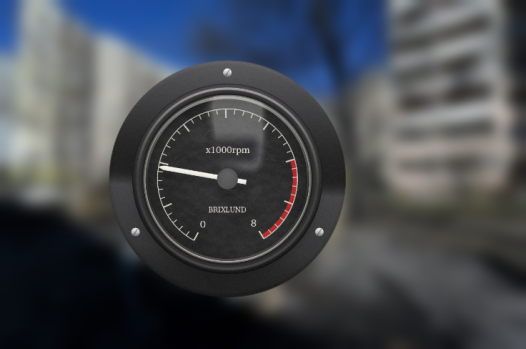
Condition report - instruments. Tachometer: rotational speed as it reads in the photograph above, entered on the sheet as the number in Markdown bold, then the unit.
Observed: **1900** rpm
